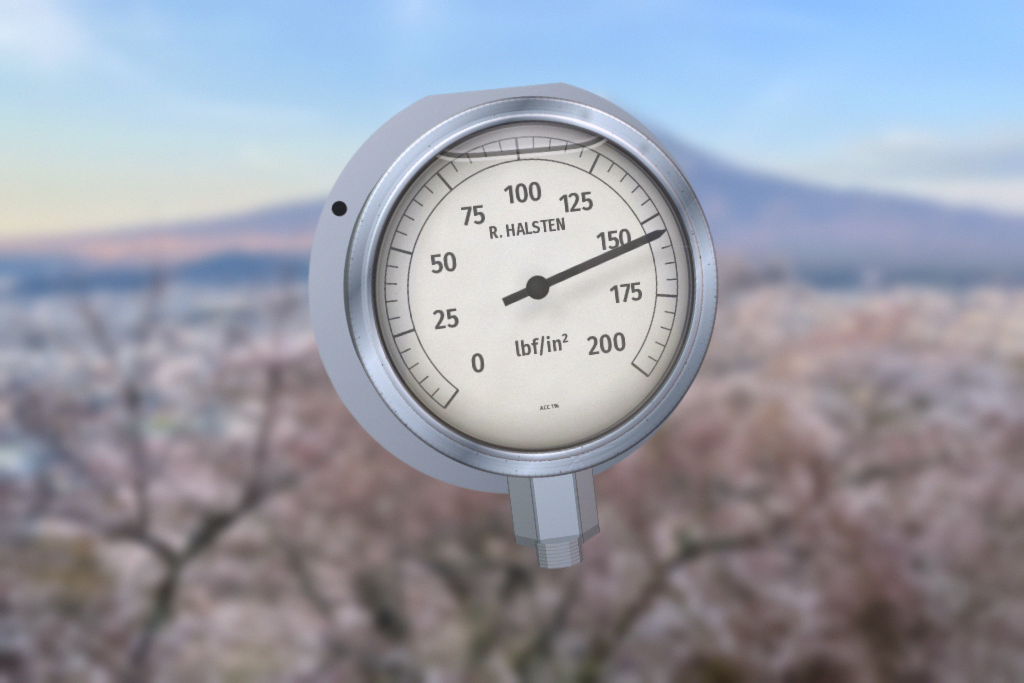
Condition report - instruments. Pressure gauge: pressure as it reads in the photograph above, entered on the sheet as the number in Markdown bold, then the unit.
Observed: **155** psi
